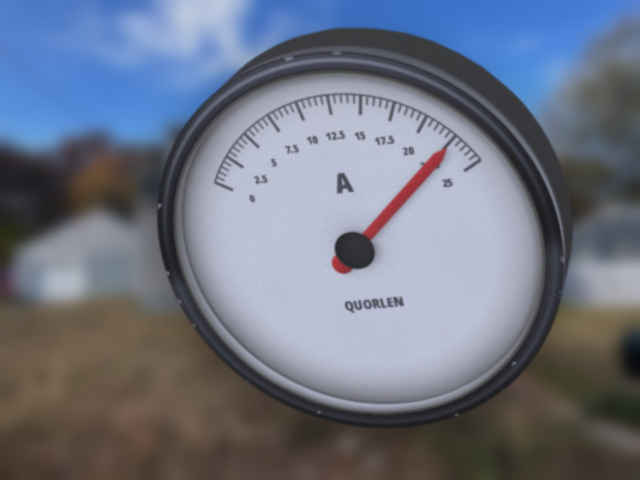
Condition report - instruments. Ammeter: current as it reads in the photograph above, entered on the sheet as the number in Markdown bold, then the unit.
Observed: **22.5** A
